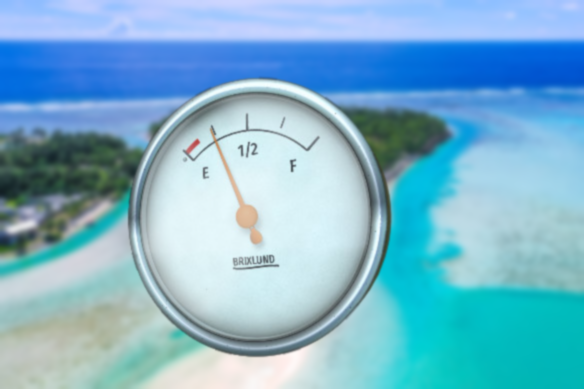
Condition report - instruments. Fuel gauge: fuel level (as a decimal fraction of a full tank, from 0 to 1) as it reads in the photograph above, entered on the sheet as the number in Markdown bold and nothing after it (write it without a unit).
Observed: **0.25**
